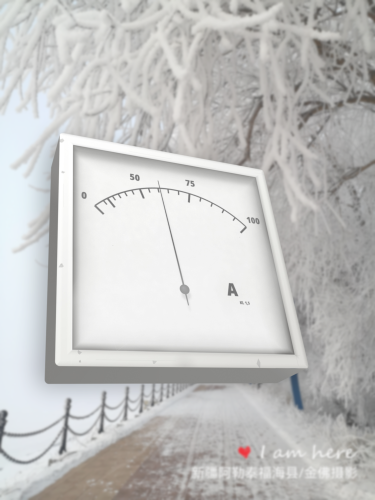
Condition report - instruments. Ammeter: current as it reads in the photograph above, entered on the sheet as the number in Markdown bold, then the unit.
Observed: **60** A
